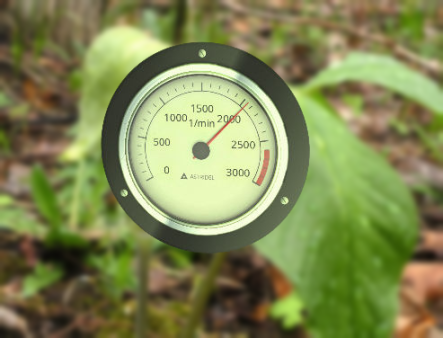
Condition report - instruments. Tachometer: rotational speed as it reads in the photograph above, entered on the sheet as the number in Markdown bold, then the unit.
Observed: **2050** rpm
